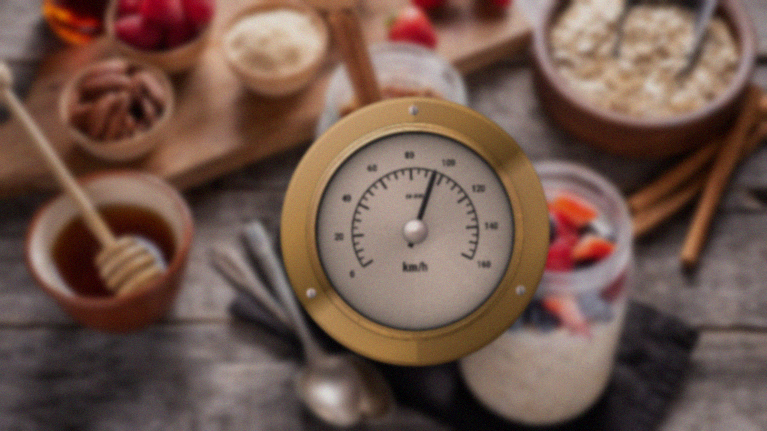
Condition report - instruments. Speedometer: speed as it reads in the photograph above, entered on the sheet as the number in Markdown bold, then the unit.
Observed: **95** km/h
